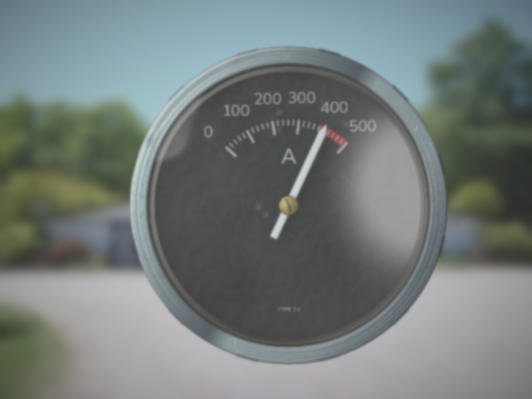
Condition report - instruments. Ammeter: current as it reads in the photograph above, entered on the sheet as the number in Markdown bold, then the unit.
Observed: **400** A
